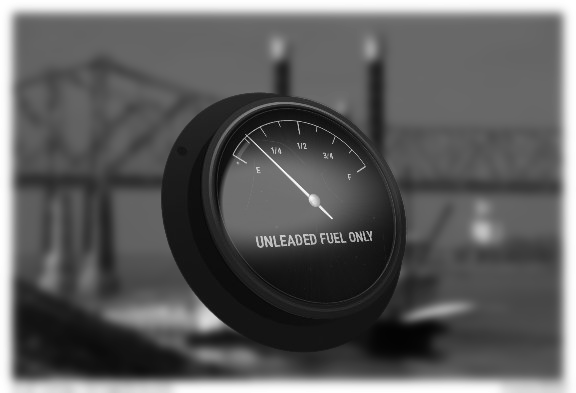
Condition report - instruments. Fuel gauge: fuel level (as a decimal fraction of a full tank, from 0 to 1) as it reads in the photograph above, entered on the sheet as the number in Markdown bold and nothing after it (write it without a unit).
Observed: **0.125**
